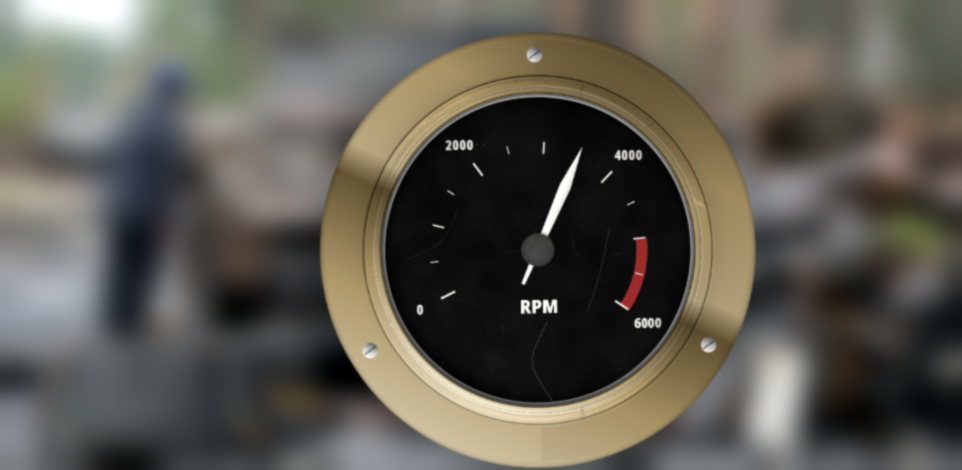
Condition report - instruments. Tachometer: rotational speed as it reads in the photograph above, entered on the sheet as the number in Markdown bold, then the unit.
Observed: **3500** rpm
